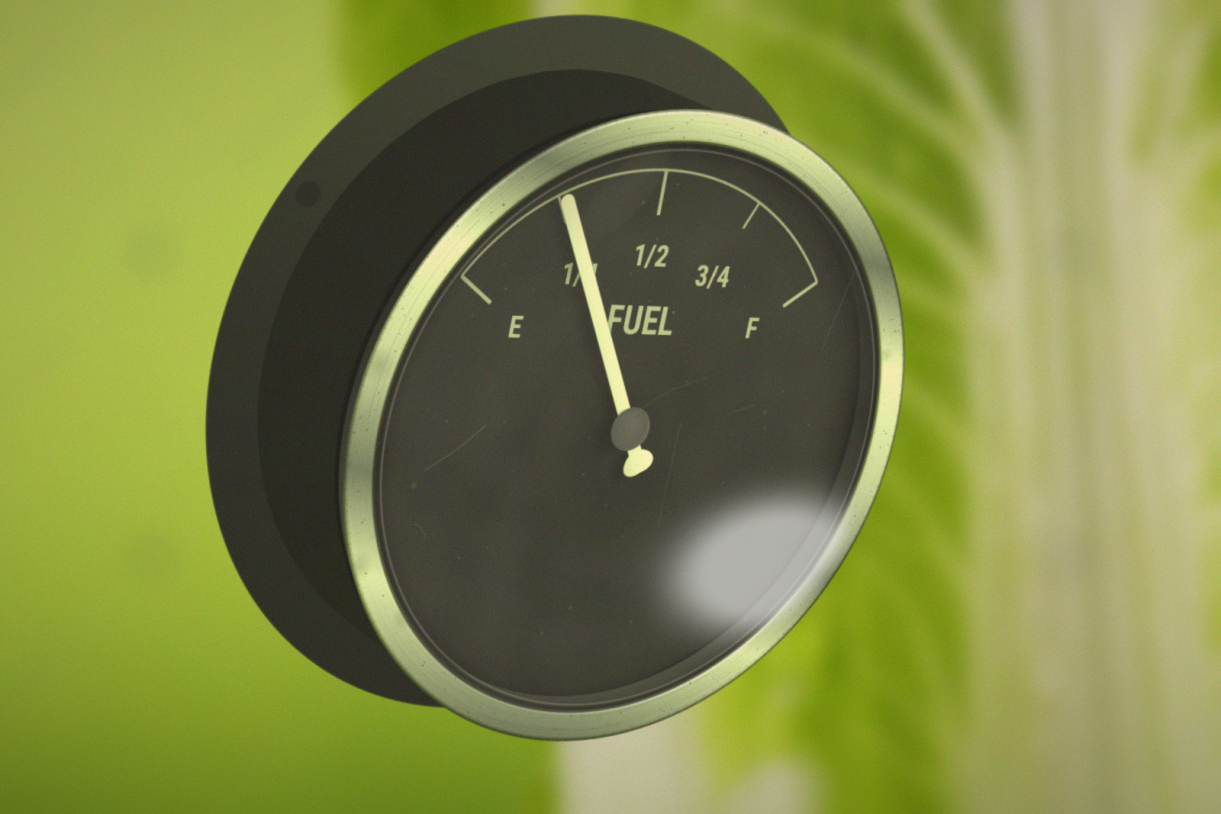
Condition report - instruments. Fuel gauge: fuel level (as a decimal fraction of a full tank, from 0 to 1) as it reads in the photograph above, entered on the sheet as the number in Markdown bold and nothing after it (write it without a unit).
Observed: **0.25**
